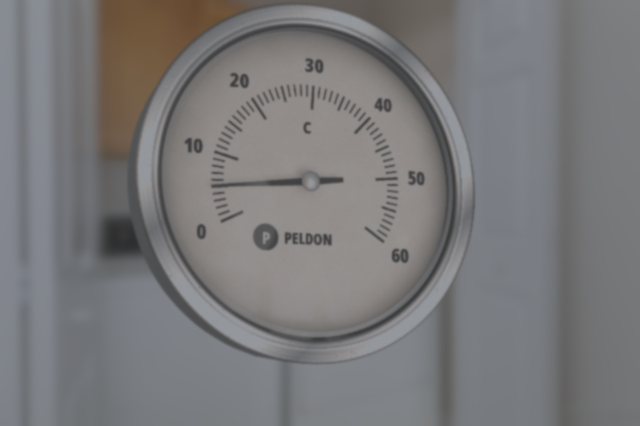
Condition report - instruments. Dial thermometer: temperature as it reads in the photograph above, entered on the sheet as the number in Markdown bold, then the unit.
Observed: **5** °C
